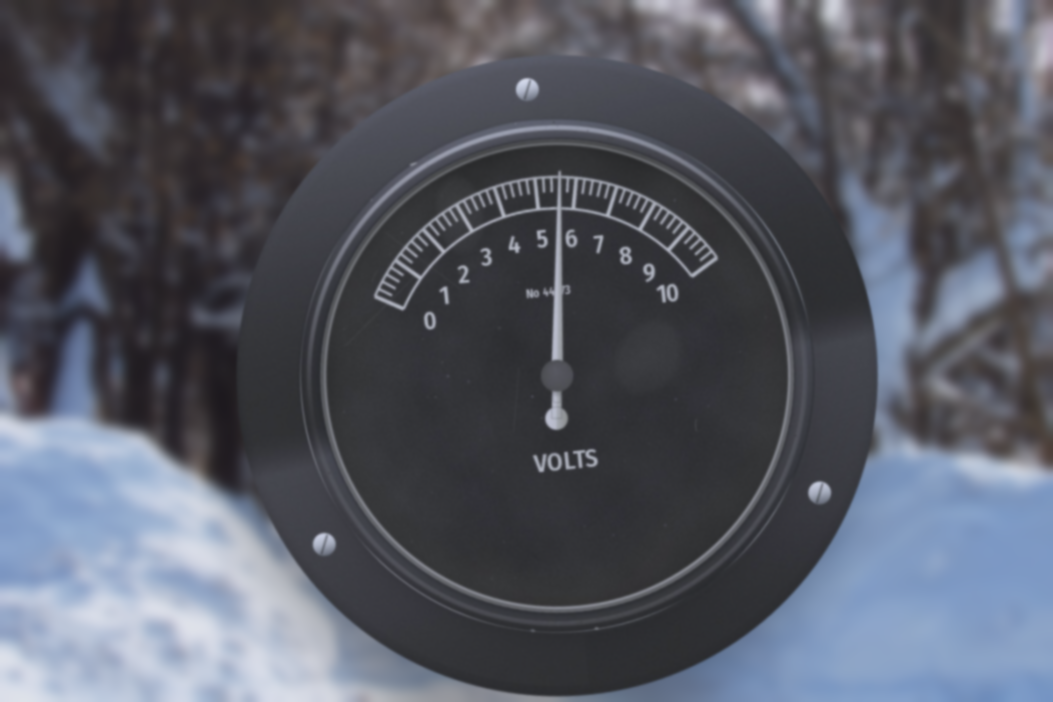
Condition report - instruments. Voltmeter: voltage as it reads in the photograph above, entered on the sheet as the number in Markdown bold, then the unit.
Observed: **5.6** V
